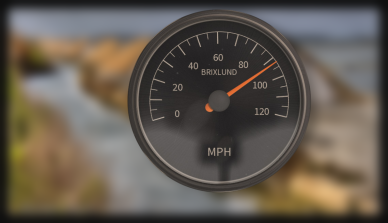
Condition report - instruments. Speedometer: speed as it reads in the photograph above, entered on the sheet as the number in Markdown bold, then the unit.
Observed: **92.5** mph
